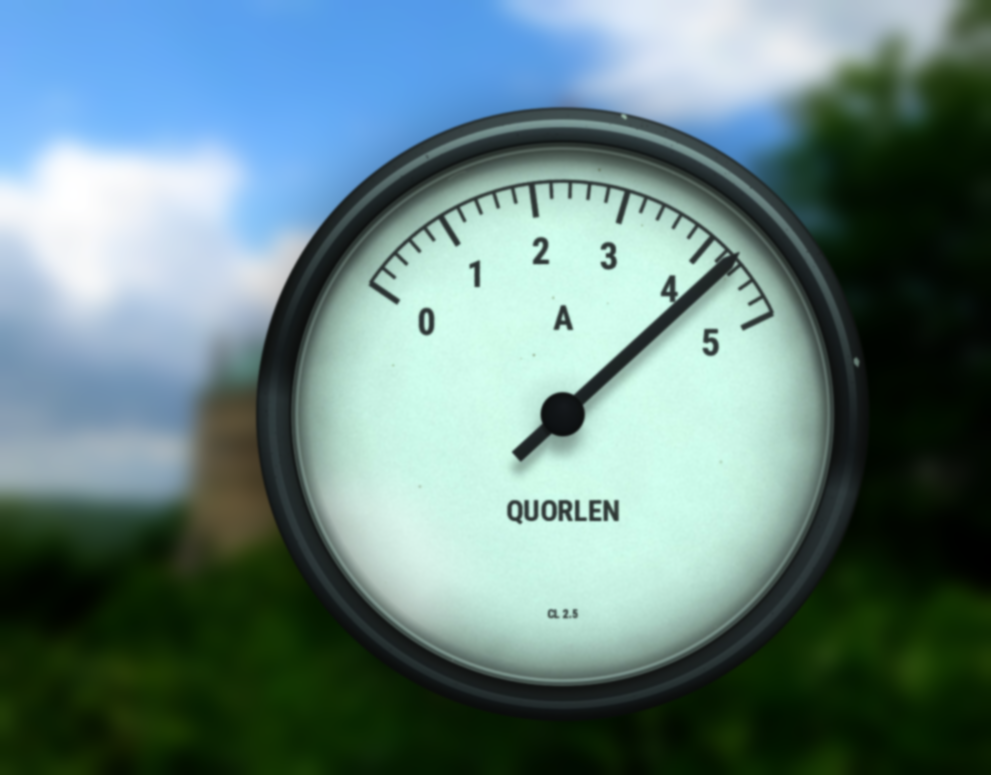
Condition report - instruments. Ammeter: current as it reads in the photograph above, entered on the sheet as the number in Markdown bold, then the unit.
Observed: **4.3** A
